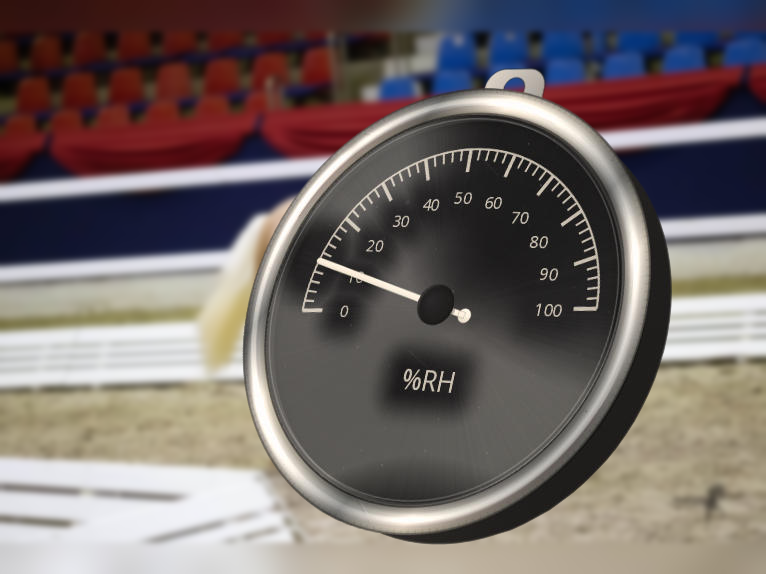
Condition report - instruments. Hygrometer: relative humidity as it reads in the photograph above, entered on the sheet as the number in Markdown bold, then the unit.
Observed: **10** %
